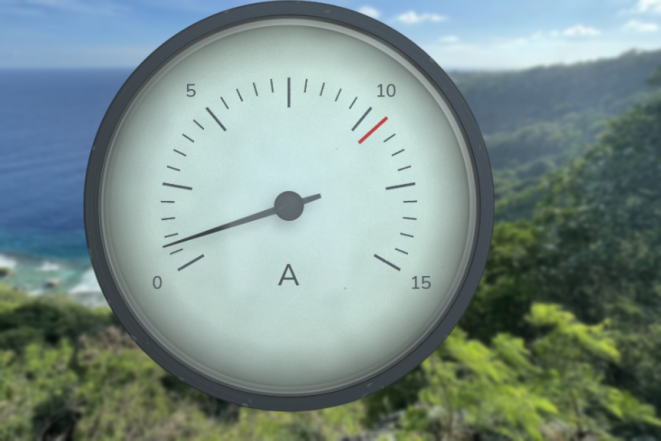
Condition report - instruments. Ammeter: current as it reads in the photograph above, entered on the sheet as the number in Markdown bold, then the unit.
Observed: **0.75** A
